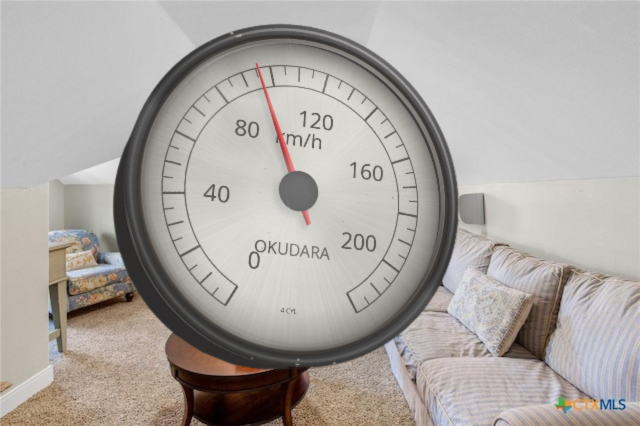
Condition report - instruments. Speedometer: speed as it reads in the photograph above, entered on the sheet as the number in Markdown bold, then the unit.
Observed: **95** km/h
